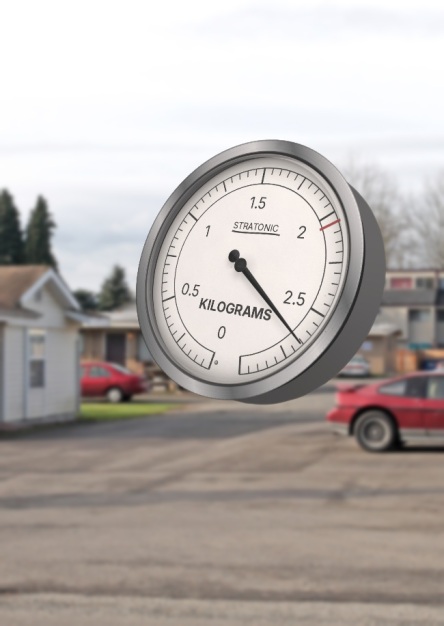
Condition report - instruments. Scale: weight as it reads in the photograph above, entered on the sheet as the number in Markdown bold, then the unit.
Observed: **2.65** kg
